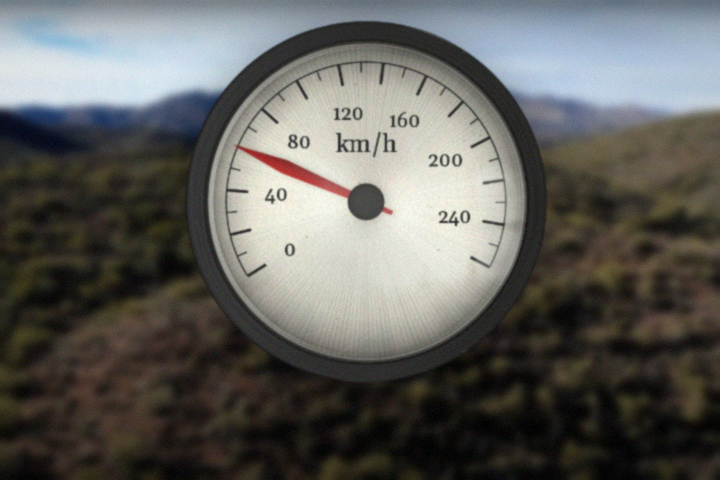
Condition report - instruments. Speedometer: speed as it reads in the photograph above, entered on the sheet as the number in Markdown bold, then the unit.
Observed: **60** km/h
